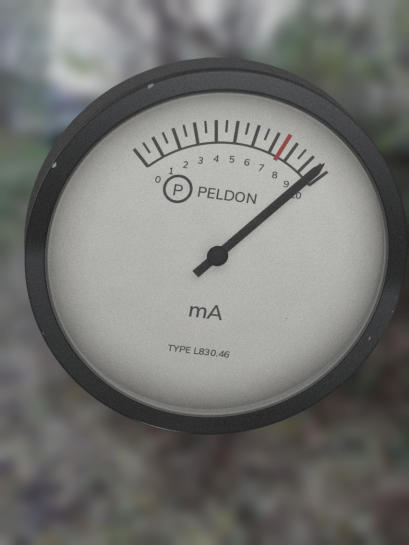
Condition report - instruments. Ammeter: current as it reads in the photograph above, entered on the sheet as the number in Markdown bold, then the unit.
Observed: **9.5** mA
